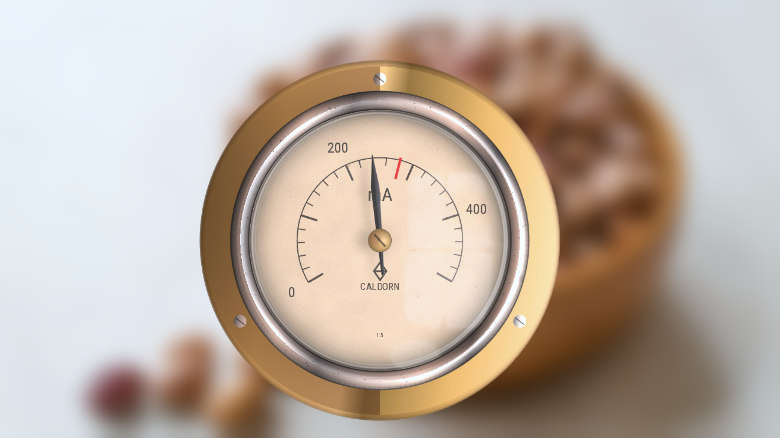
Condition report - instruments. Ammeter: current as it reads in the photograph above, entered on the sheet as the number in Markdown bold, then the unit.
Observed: **240** mA
